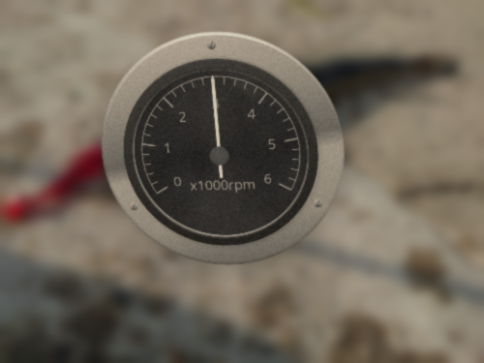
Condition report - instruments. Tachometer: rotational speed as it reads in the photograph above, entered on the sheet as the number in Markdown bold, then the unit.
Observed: **3000** rpm
